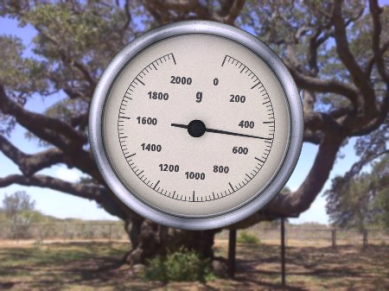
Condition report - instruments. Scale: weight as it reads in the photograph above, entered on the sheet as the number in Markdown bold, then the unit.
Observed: **480** g
